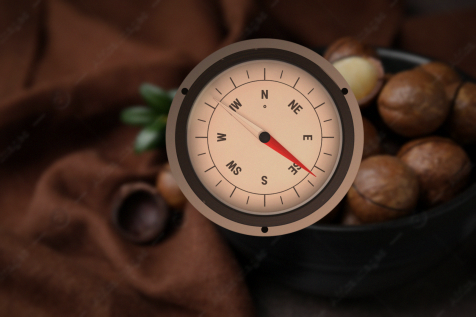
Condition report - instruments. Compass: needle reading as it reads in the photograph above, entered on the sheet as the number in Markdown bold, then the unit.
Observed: **127.5** °
